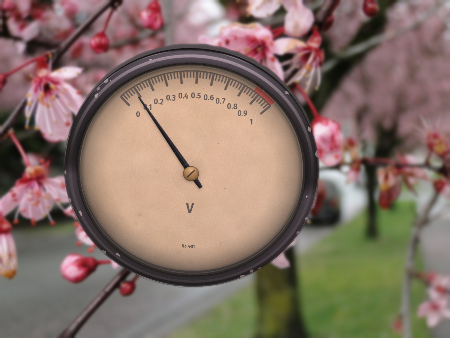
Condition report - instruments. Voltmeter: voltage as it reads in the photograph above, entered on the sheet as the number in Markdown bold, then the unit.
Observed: **0.1** V
